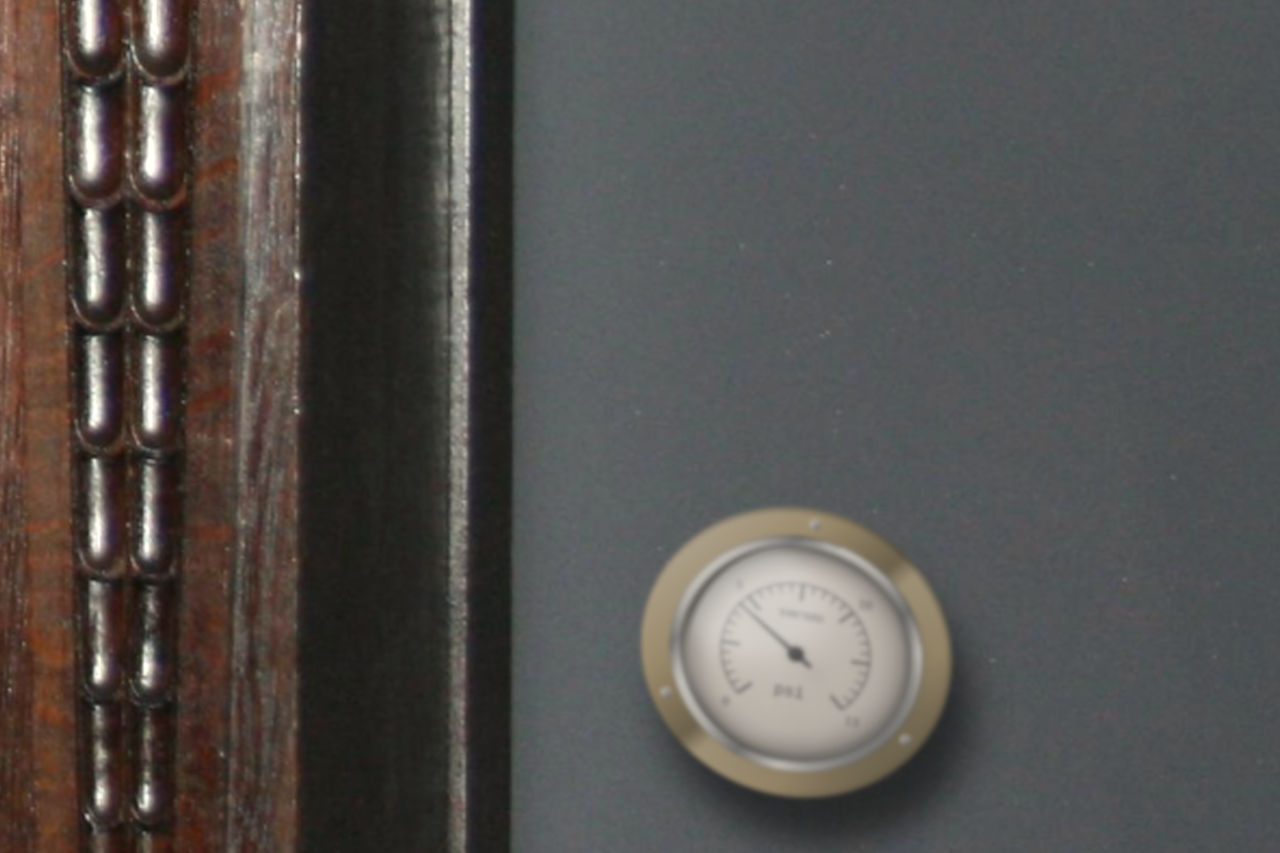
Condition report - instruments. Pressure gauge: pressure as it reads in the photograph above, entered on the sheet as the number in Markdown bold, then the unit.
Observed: **4.5** psi
